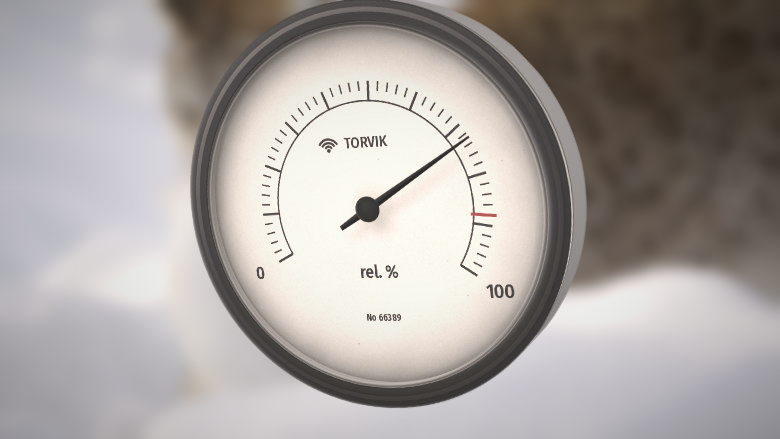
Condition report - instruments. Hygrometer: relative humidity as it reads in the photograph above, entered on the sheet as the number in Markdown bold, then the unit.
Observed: **73** %
